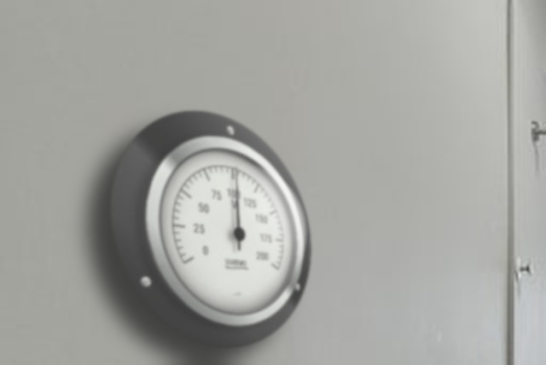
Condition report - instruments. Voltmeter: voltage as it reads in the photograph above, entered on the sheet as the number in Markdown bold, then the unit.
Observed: **100** V
